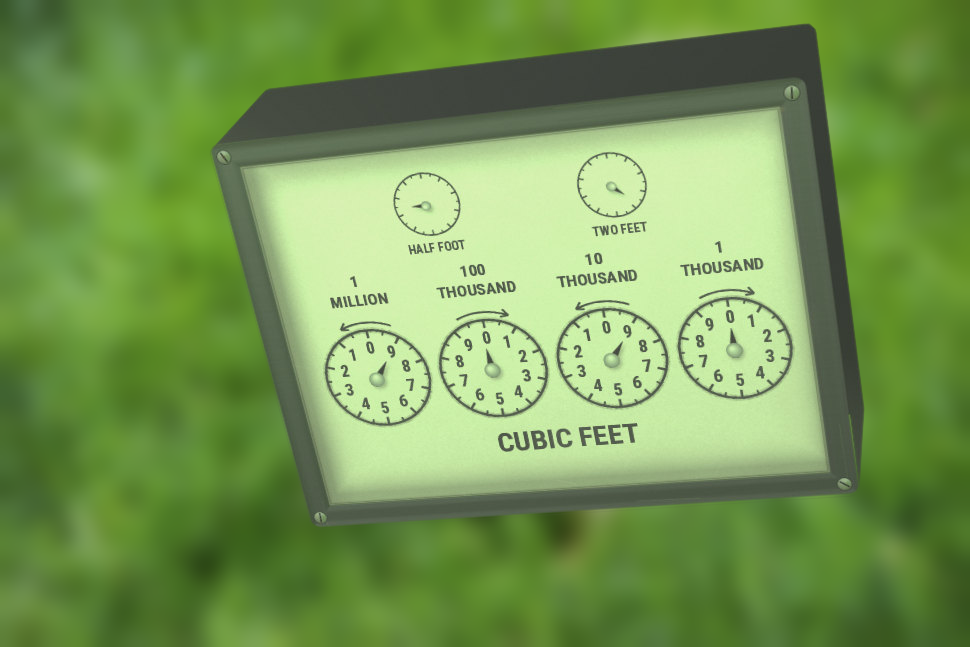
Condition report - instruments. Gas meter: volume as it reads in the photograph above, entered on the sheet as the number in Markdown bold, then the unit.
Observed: **899000** ft³
